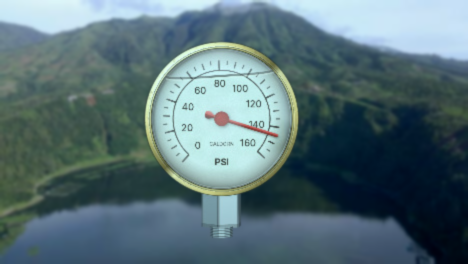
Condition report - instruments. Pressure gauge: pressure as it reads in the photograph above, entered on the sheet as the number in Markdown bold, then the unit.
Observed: **145** psi
